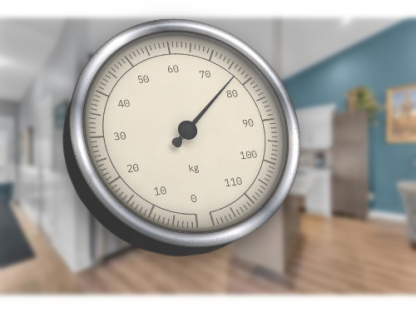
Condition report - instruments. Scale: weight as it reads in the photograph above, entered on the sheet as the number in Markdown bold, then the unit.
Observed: **77** kg
